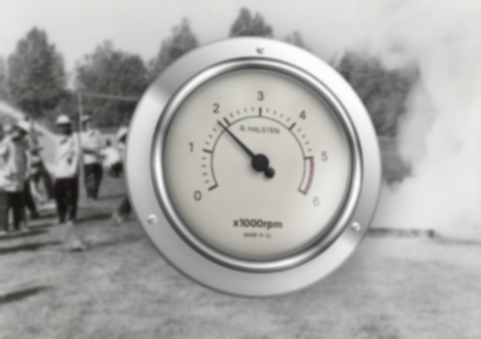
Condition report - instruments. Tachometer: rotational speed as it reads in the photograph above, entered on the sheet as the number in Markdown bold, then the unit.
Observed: **1800** rpm
